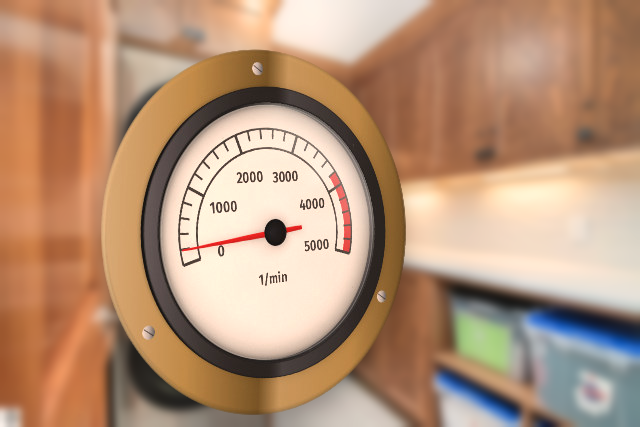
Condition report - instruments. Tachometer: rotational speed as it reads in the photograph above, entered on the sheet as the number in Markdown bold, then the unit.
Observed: **200** rpm
